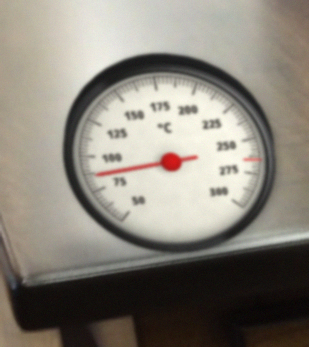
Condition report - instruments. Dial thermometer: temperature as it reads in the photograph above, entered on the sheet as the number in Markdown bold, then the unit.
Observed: **87.5** °C
